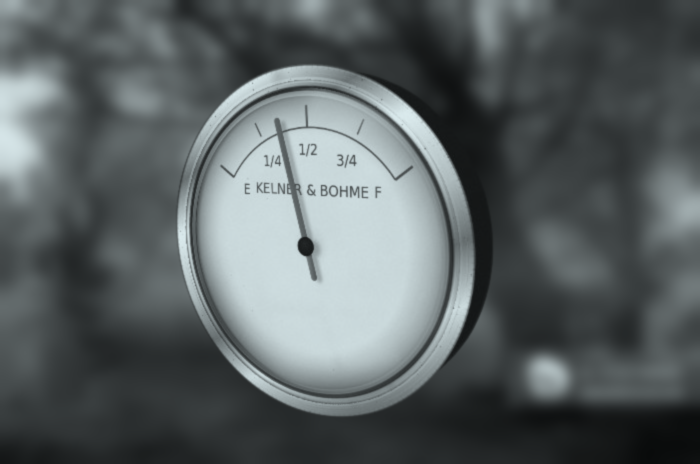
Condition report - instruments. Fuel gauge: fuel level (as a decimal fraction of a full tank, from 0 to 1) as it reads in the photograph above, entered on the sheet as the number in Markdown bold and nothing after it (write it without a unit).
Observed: **0.375**
